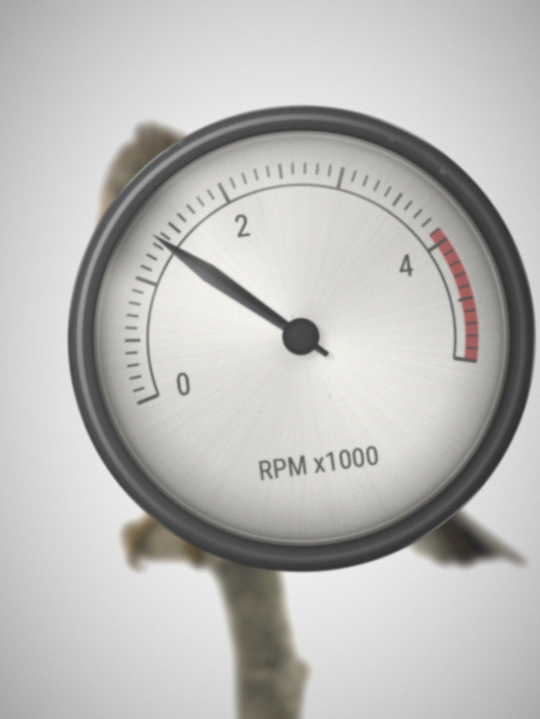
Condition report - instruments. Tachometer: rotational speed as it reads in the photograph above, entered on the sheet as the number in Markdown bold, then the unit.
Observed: **1350** rpm
